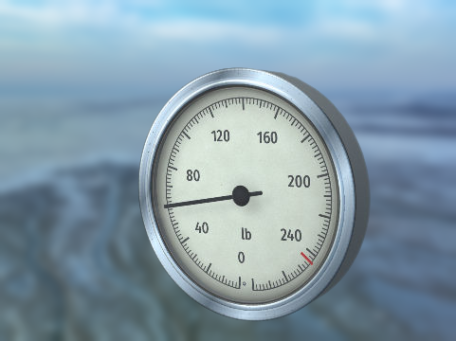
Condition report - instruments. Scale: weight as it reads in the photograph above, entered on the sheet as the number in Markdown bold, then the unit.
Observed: **60** lb
